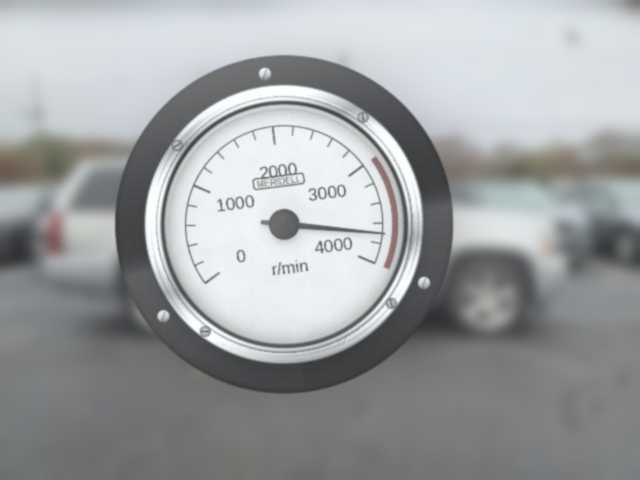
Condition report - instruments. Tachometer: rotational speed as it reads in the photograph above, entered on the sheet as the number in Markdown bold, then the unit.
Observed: **3700** rpm
